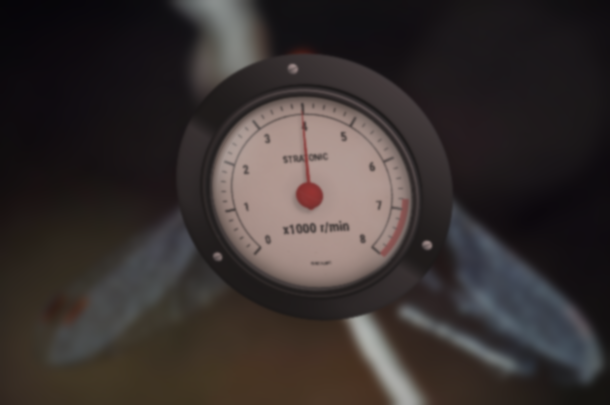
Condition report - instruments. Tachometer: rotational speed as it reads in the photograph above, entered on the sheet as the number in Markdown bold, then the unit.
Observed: **4000** rpm
